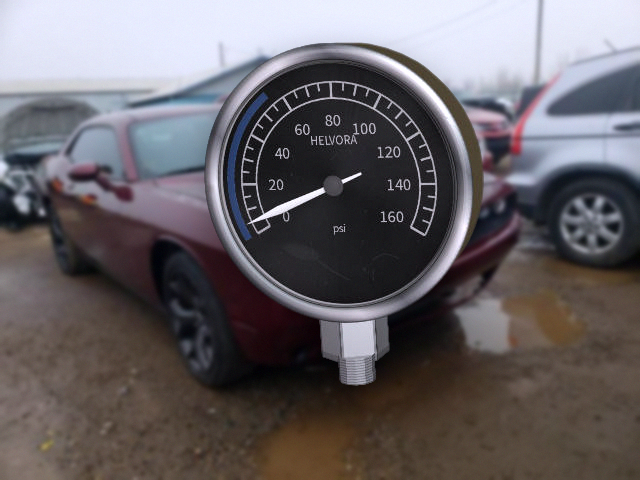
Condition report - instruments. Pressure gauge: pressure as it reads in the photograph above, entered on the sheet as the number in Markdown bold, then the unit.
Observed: **5** psi
